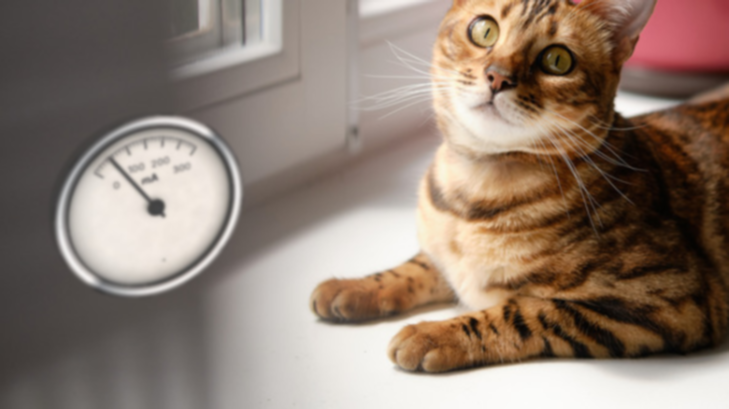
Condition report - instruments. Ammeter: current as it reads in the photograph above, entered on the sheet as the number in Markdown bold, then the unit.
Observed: **50** mA
